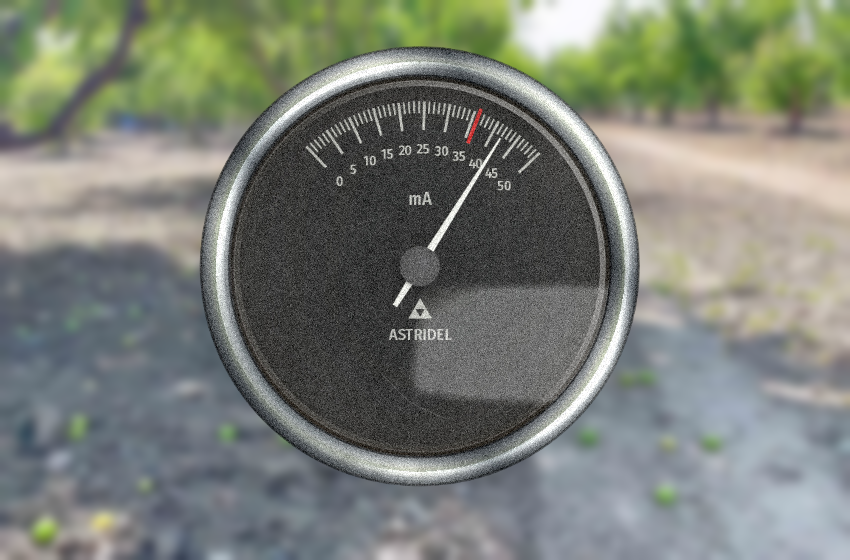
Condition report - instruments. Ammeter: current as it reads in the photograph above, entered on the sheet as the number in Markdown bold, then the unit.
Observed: **42** mA
